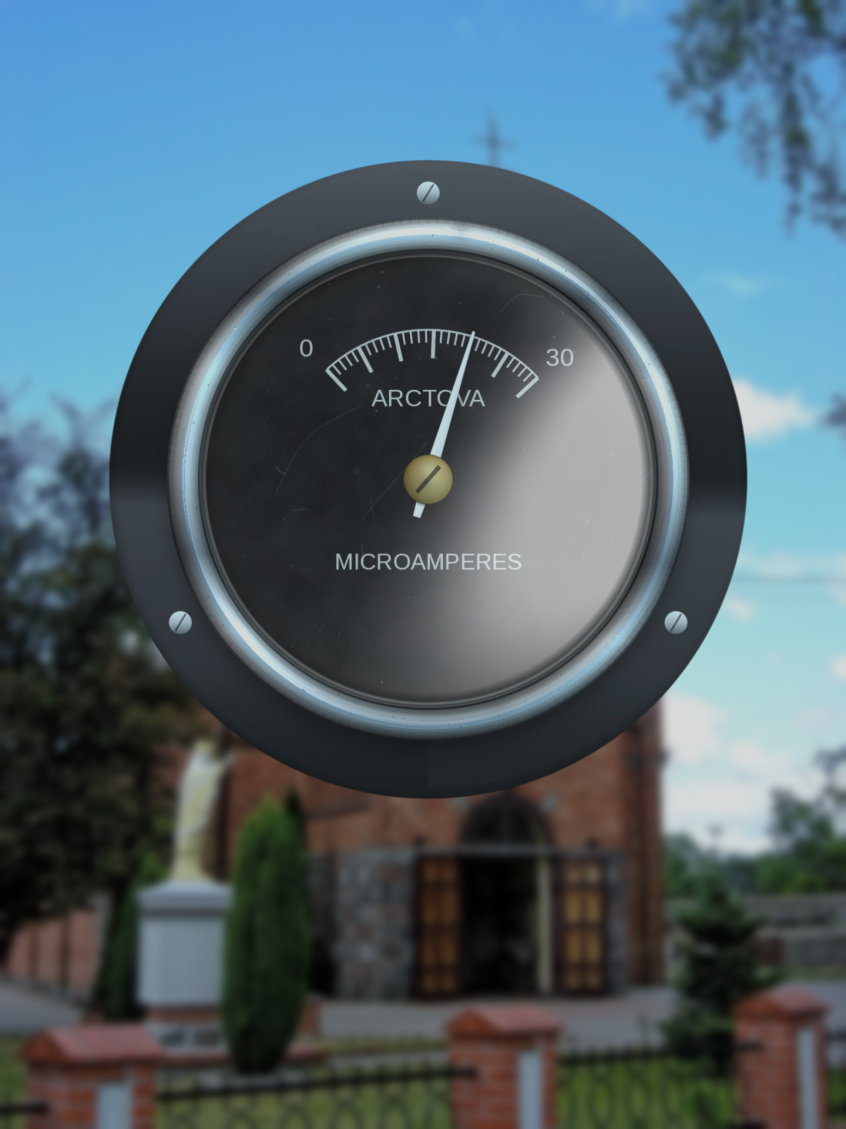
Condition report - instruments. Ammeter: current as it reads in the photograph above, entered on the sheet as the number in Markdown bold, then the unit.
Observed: **20** µA
